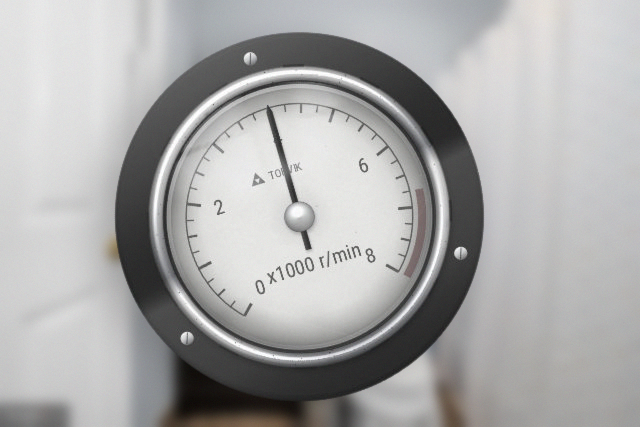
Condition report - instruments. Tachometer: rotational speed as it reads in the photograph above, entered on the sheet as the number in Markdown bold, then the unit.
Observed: **4000** rpm
